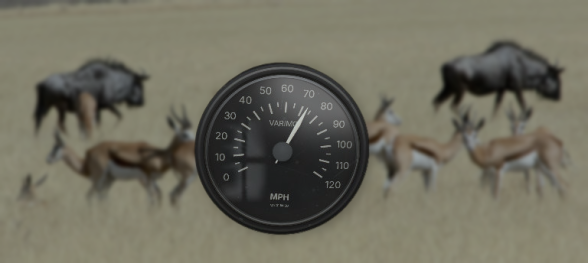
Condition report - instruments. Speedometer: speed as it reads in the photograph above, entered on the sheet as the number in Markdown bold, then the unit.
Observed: **72.5** mph
